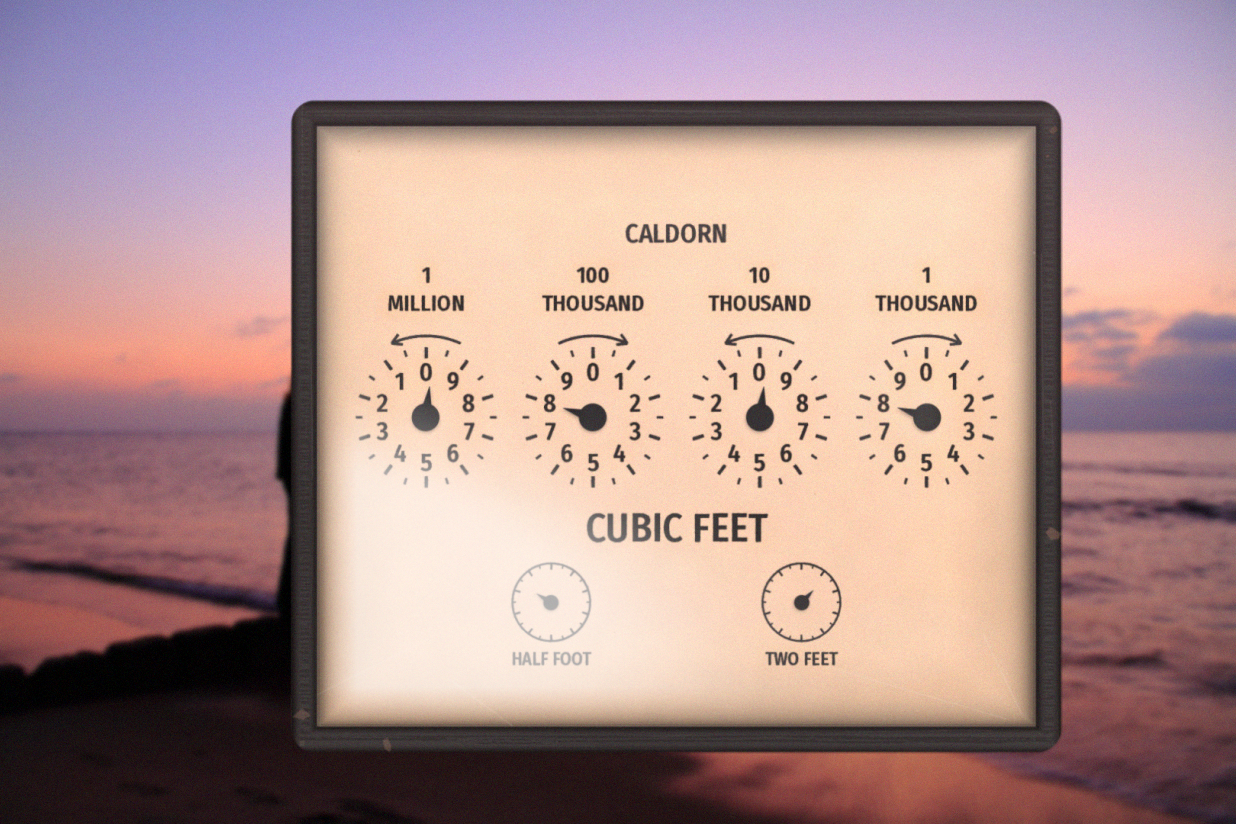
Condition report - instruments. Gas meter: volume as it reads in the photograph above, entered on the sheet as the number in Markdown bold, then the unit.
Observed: **979800** ft³
